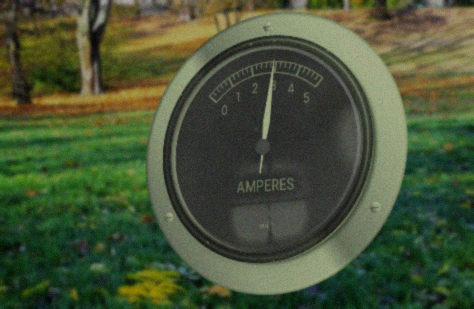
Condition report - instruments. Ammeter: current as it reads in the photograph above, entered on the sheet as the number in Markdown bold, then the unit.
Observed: **3** A
